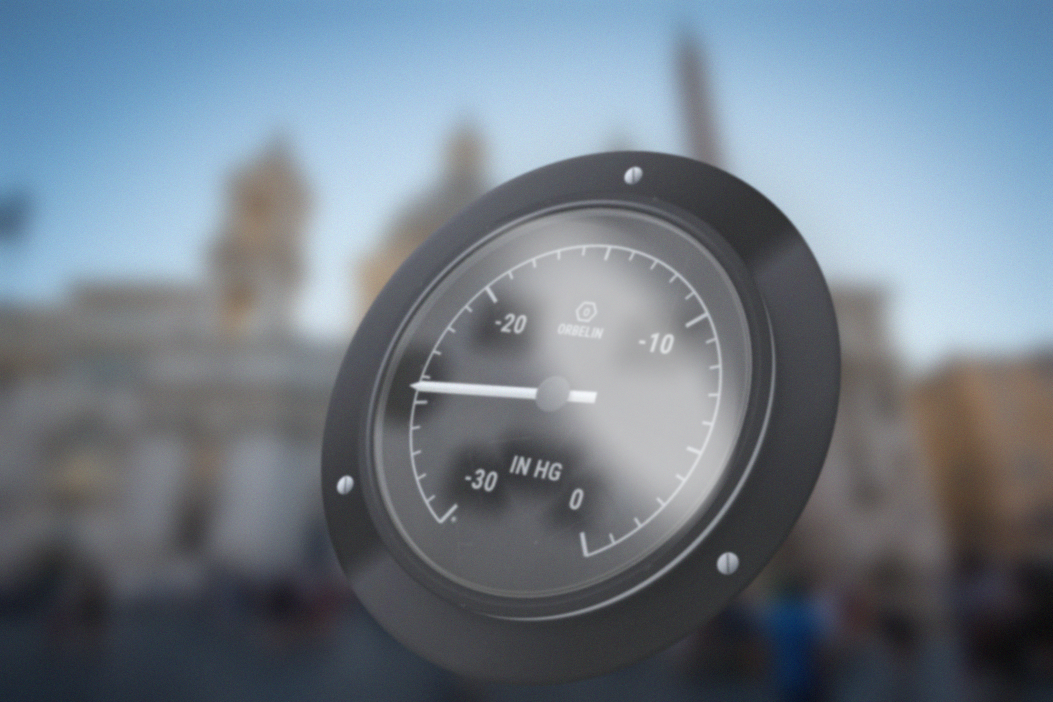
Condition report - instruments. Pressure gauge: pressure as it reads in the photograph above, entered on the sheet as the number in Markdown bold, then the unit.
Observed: **-24.5** inHg
